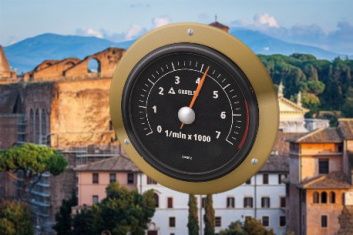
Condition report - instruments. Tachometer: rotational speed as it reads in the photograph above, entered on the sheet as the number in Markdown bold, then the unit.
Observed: **4200** rpm
